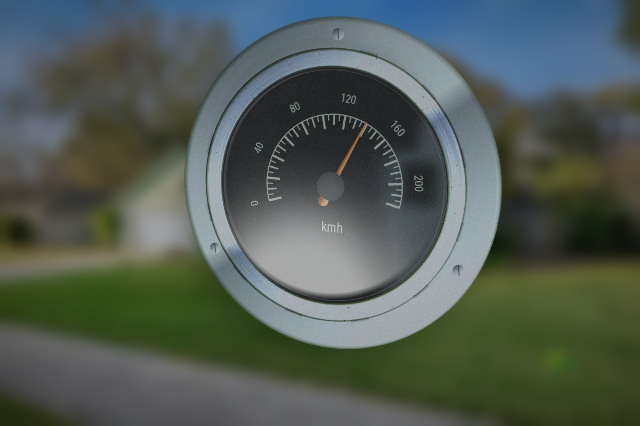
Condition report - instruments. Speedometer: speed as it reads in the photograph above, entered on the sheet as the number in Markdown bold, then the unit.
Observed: **140** km/h
